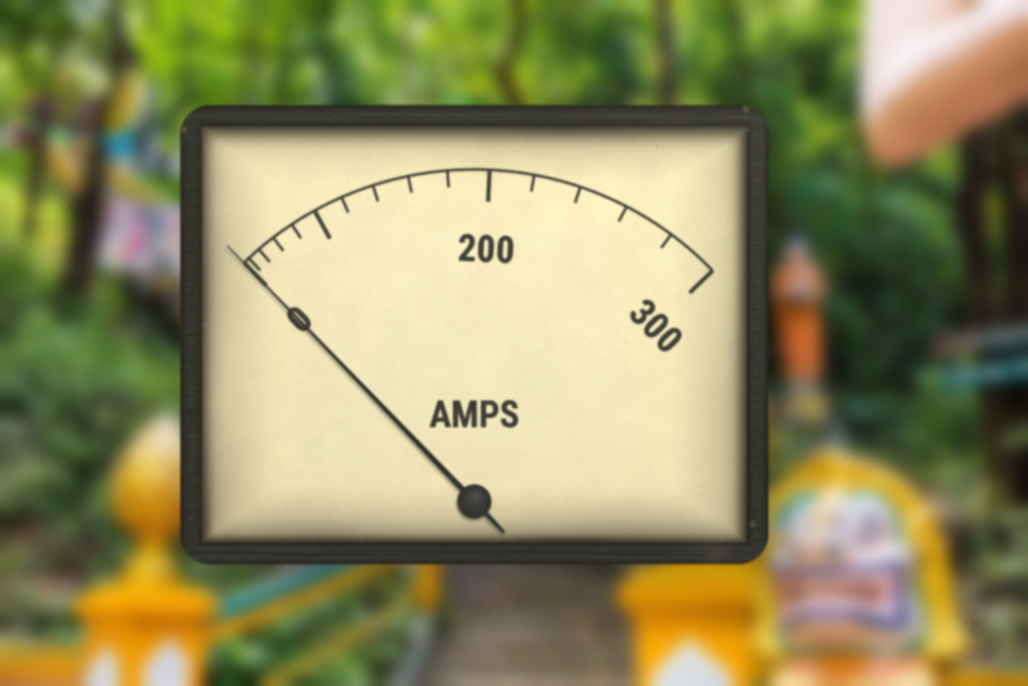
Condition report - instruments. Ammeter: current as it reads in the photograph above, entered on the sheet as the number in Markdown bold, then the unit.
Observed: **0** A
